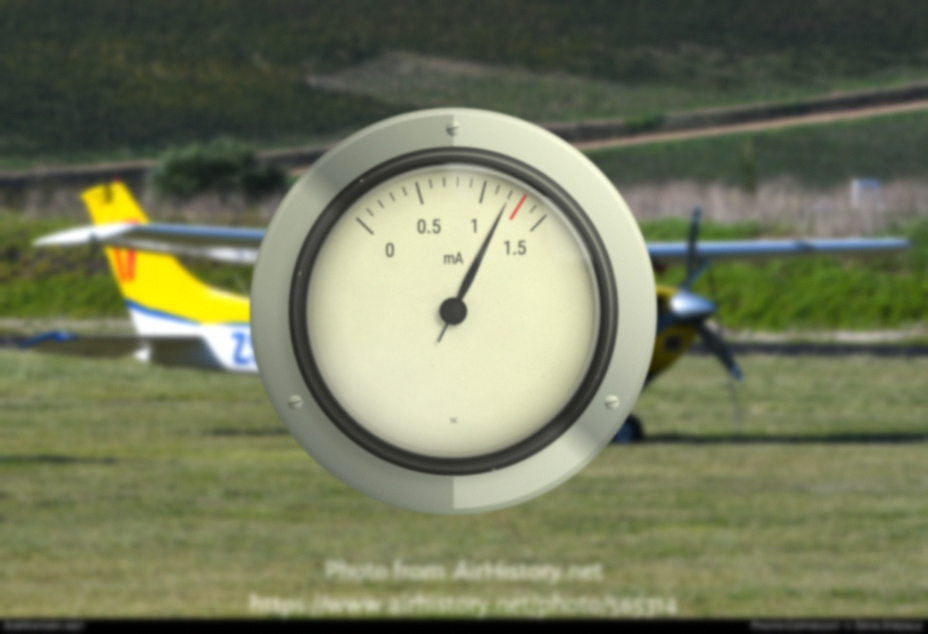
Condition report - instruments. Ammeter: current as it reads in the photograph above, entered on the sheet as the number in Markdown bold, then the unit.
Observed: **1.2** mA
